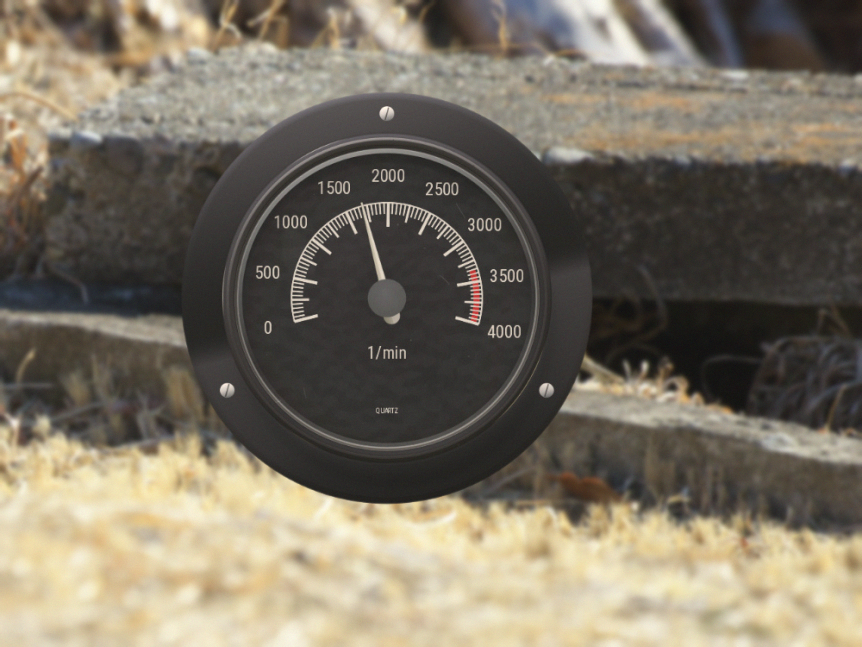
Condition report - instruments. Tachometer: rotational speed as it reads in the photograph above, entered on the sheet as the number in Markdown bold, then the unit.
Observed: **1700** rpm
